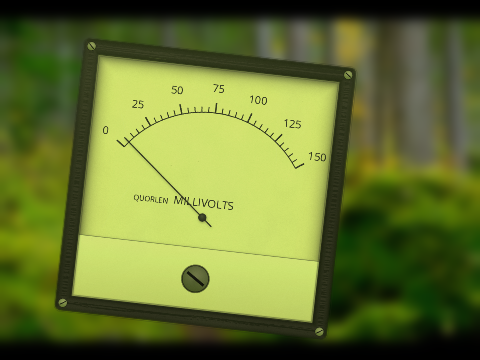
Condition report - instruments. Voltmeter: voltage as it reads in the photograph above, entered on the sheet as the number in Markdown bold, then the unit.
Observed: **5** mV
